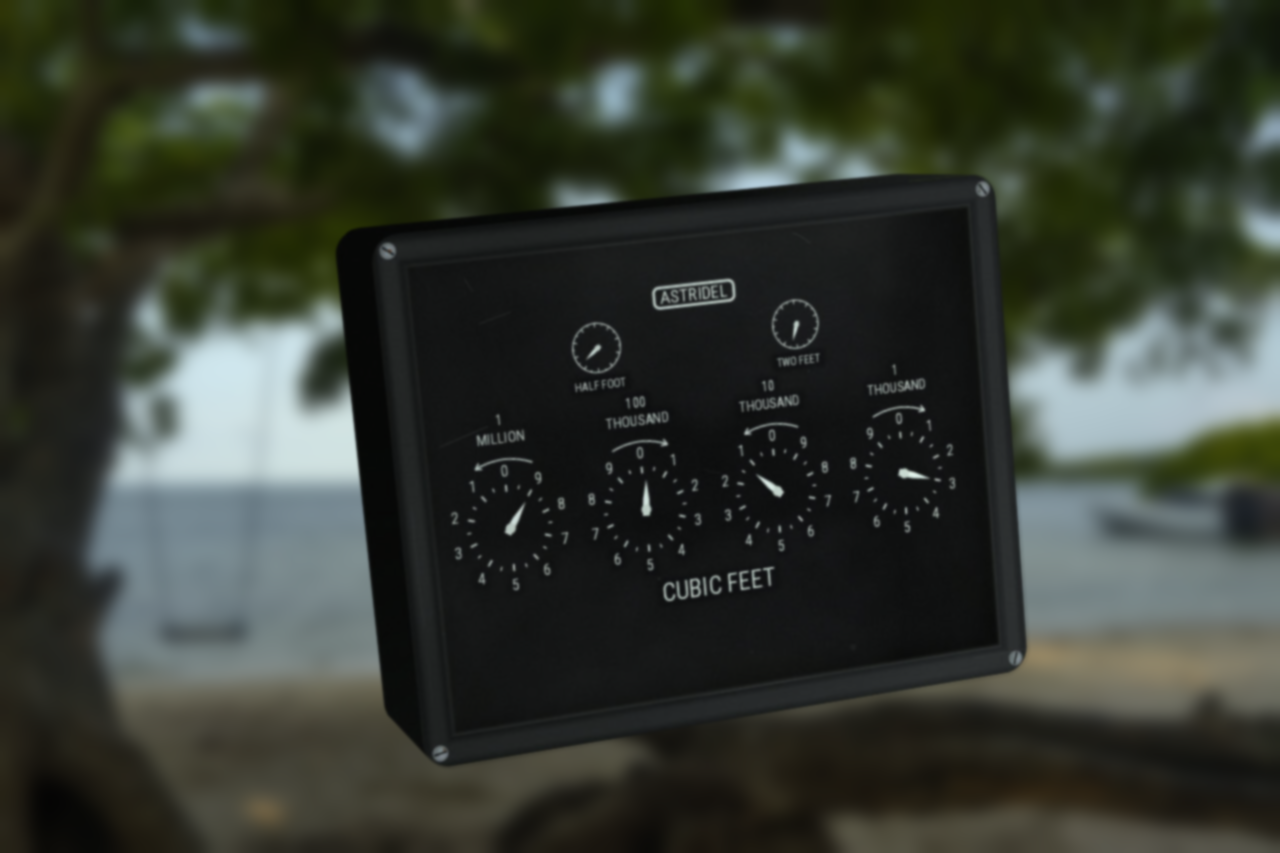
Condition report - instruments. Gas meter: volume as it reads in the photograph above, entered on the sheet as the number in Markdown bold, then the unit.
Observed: **901300** ft³
